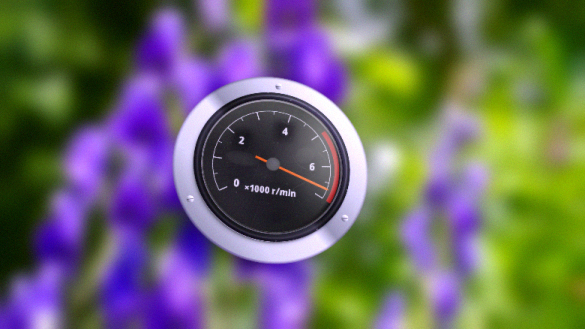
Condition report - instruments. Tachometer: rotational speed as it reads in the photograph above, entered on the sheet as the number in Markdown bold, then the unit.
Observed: **6750** rpm
